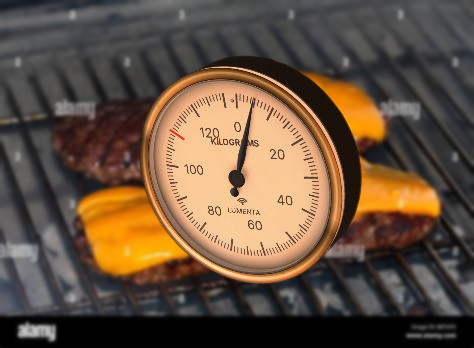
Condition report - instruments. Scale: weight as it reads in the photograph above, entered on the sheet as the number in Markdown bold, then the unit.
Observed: **5** kg
